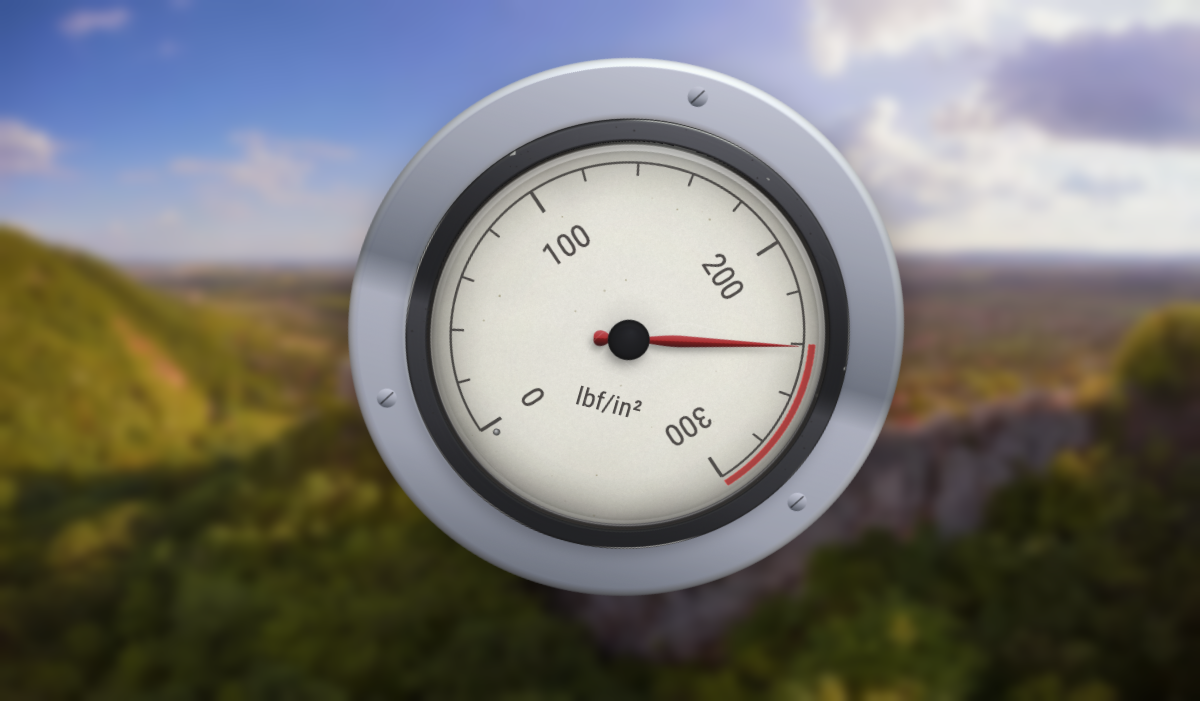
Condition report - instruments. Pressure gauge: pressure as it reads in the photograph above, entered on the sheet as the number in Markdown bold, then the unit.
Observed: **240** psi
